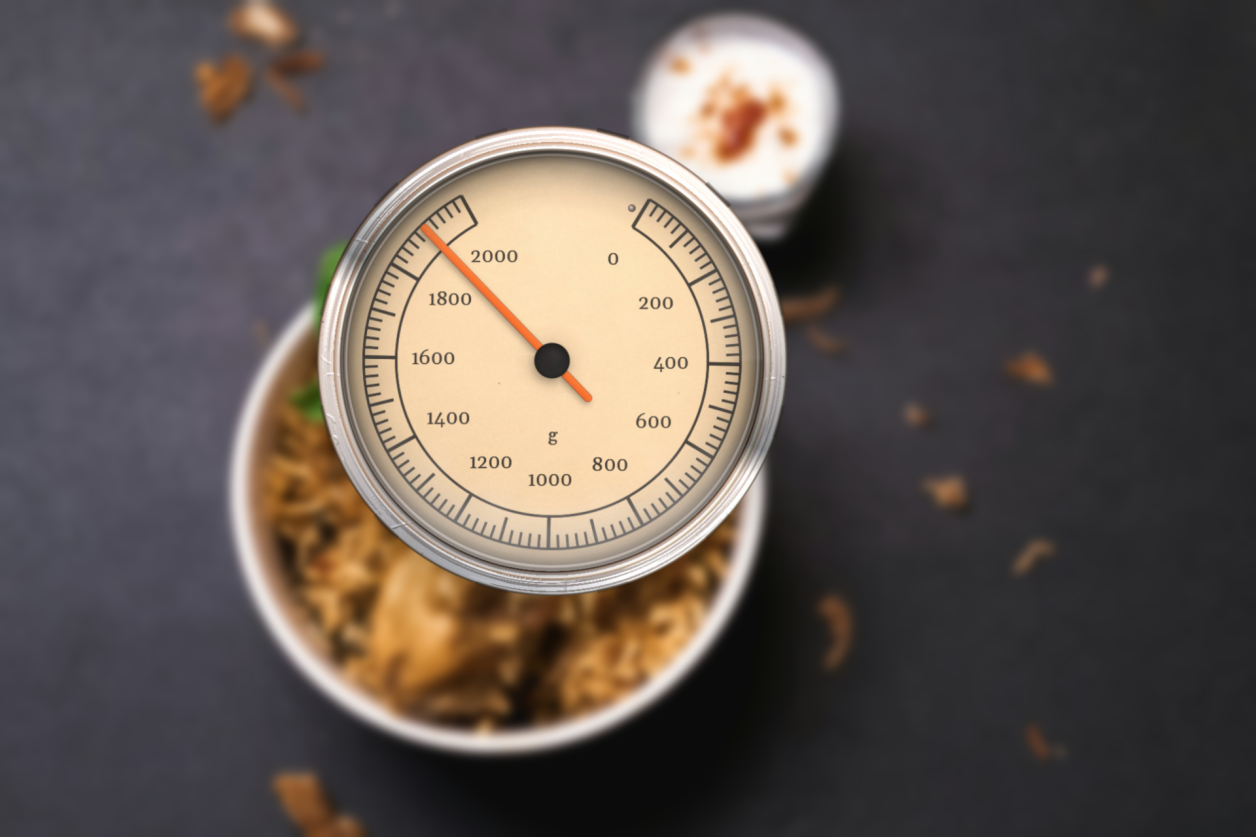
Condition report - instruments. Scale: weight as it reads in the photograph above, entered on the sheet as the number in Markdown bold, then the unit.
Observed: **1900** g
